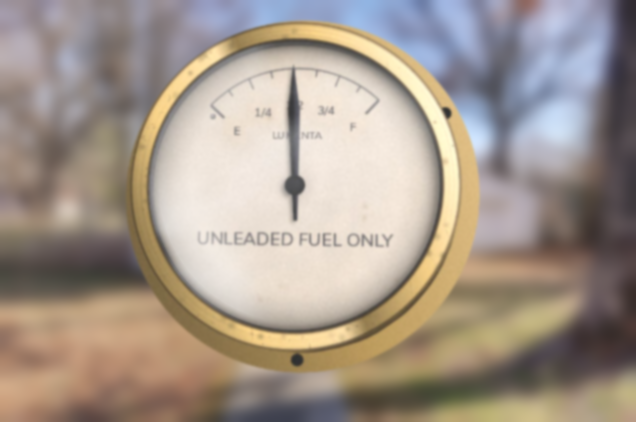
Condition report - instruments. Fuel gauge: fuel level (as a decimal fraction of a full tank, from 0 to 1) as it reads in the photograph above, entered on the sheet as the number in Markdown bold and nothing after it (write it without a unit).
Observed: **0.5**
